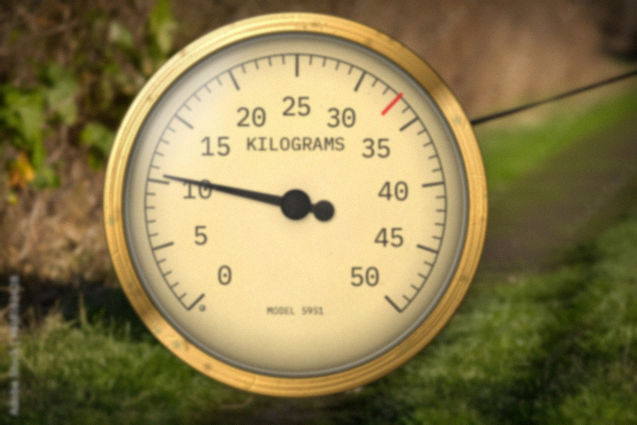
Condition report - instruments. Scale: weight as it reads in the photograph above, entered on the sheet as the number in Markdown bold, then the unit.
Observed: **10.5** kg
